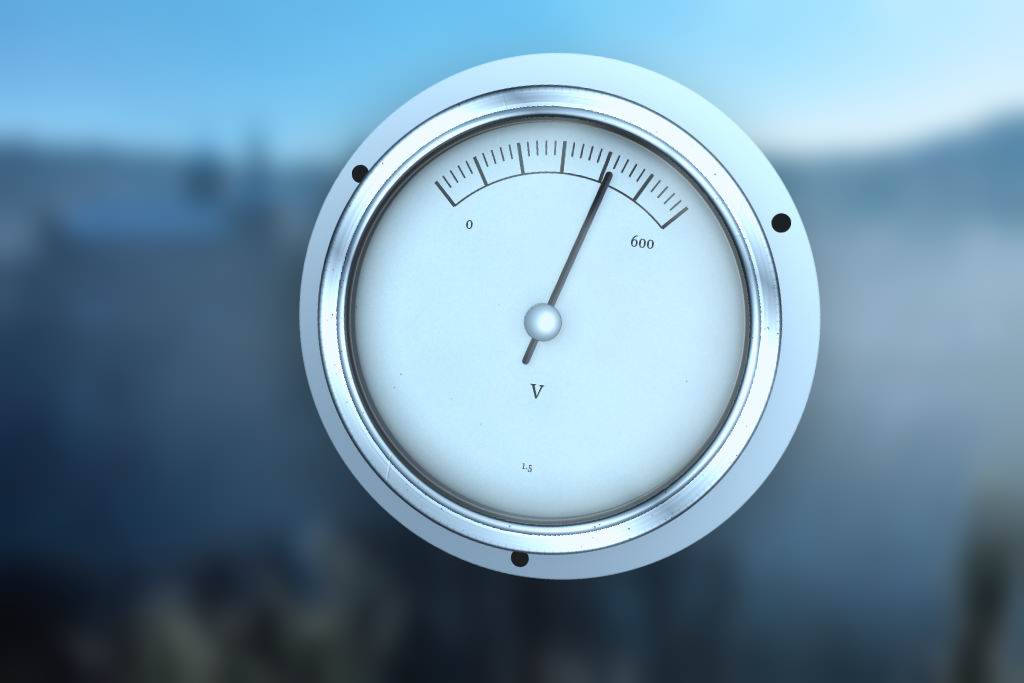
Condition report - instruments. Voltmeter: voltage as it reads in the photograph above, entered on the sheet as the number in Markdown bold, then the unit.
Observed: **420** V
